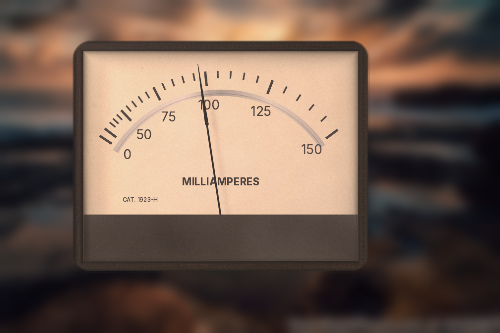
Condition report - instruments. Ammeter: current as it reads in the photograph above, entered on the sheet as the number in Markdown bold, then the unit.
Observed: **97.5** mA
